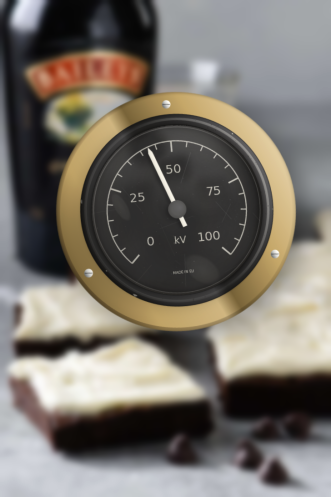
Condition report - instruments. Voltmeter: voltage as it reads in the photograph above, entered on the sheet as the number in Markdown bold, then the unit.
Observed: **42.5** kV
